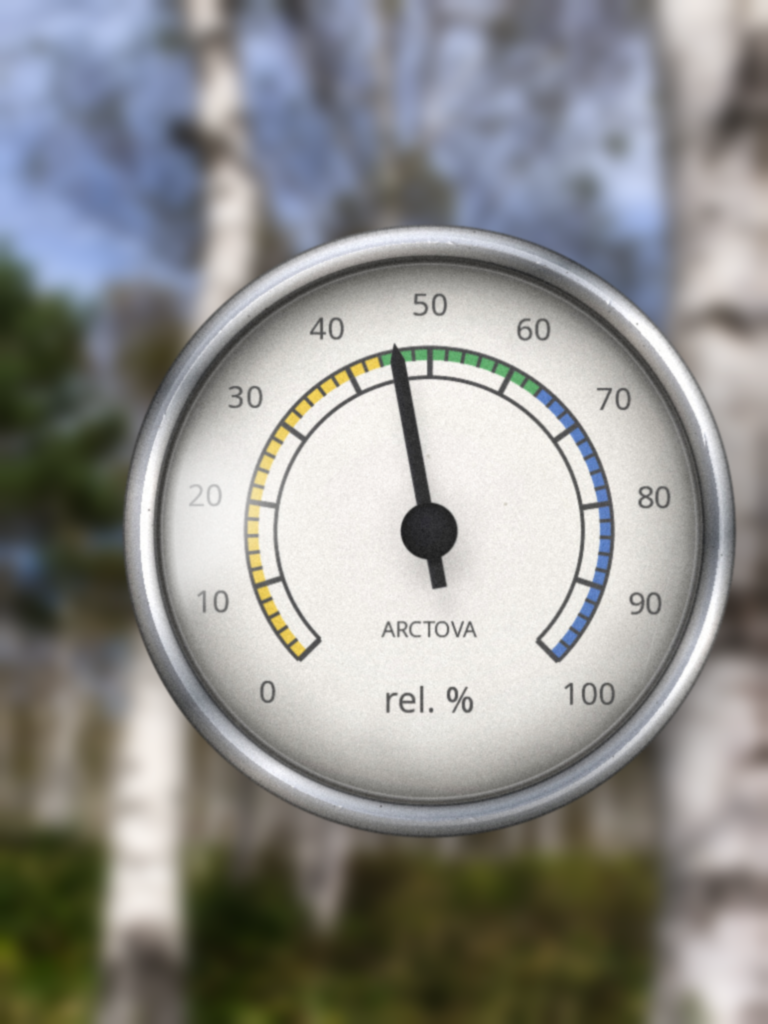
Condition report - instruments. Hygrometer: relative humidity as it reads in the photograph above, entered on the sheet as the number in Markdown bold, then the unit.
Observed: **46** %
